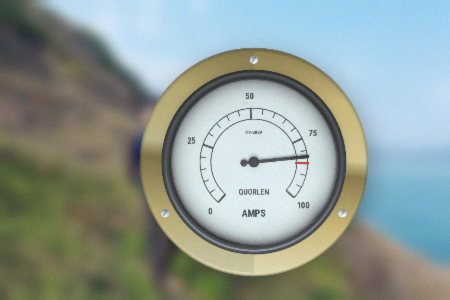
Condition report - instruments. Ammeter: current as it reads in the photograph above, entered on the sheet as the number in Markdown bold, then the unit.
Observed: **82.5** A
